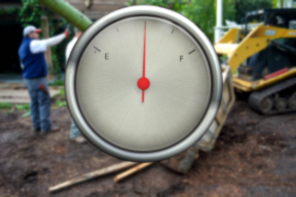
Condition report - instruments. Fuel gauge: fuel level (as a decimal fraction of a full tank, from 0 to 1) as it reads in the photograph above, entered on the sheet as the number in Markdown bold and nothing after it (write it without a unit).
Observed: **0.5**
